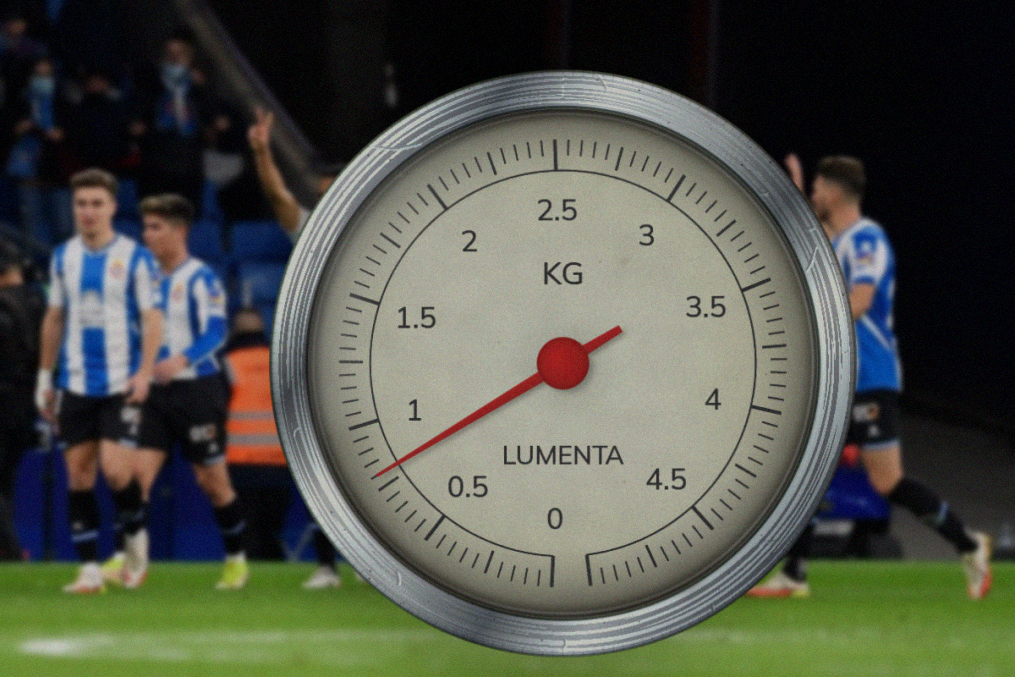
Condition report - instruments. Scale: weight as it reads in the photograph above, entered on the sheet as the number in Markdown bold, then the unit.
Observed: **0.8** kg
